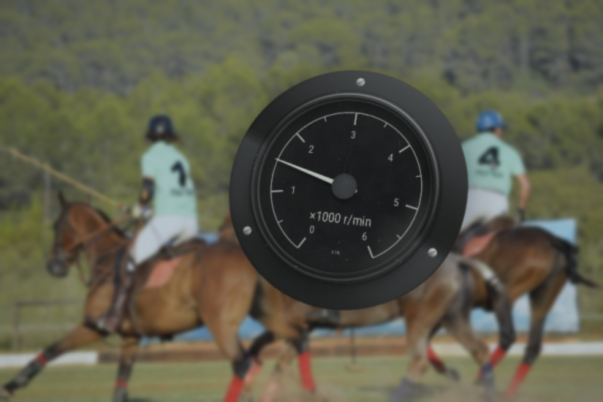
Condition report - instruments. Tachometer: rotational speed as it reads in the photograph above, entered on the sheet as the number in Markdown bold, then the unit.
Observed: **1500** rpm
